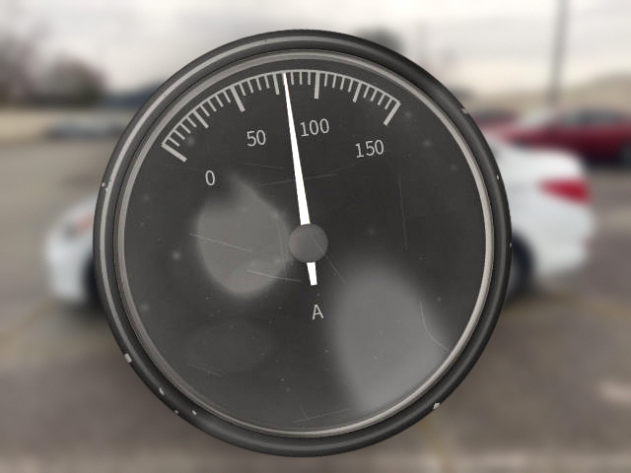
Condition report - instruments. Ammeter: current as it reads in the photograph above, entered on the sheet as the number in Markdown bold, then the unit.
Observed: **80** A
